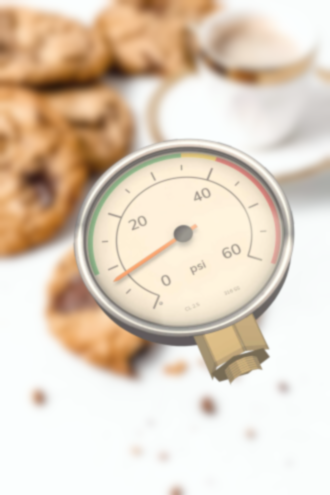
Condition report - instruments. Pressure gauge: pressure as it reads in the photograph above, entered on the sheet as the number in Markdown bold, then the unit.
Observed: **7.5** psi
